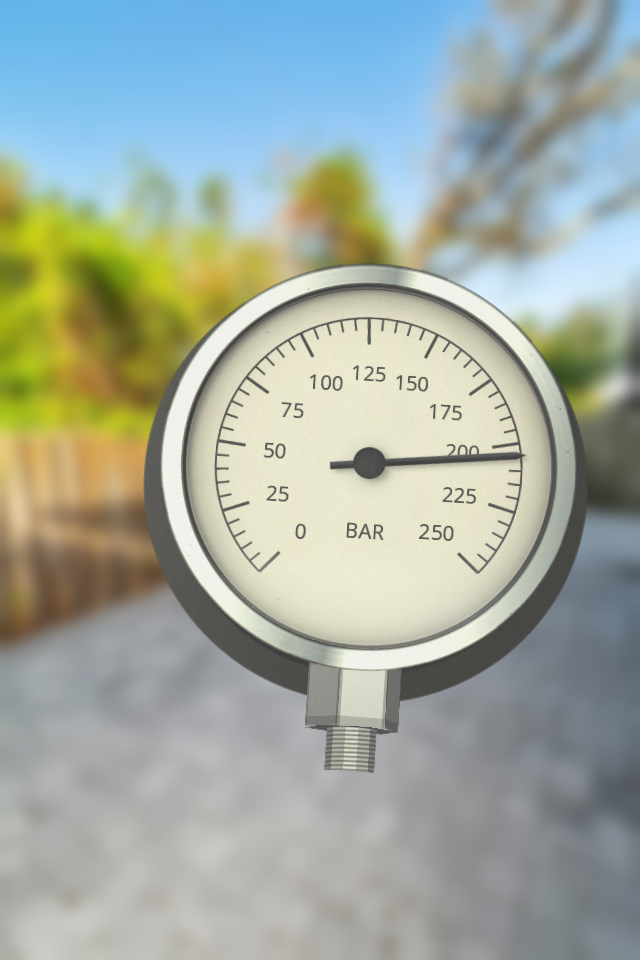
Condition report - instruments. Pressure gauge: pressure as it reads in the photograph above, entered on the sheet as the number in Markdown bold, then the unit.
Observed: **205** bar
